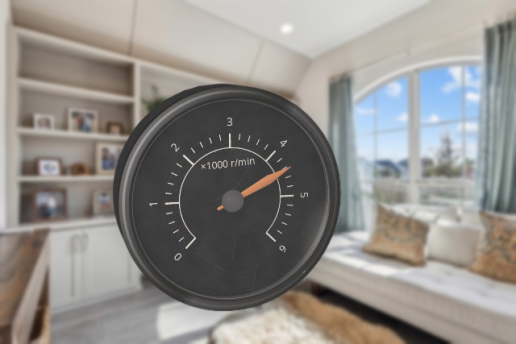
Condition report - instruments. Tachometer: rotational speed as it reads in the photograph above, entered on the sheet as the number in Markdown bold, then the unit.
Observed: **4400** rpm
